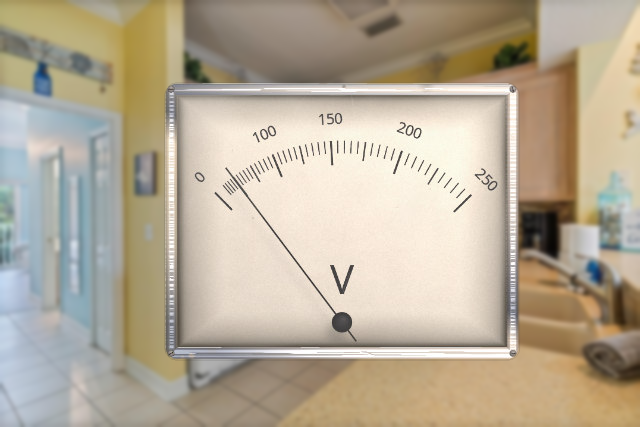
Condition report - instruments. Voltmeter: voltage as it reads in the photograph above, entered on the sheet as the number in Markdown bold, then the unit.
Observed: **50** V
